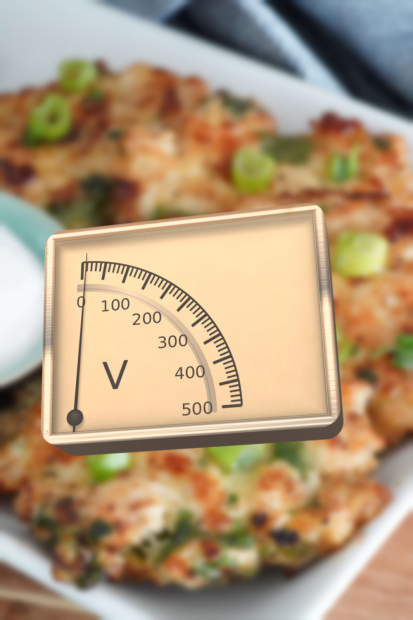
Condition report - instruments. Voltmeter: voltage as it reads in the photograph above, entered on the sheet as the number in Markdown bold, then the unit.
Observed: **10** V
